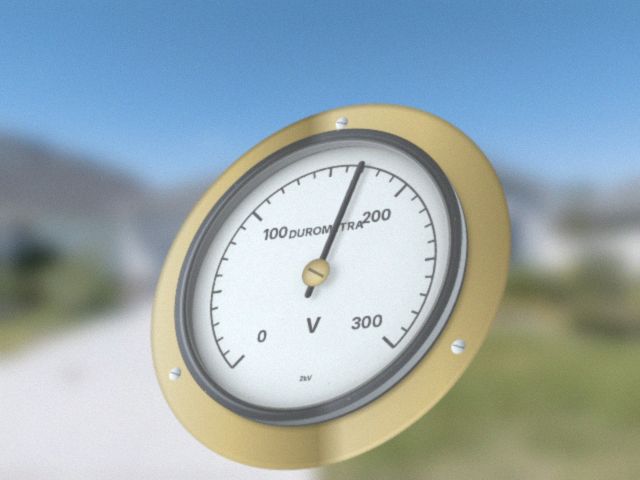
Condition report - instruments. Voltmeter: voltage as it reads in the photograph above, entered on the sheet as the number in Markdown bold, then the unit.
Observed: **170** V
